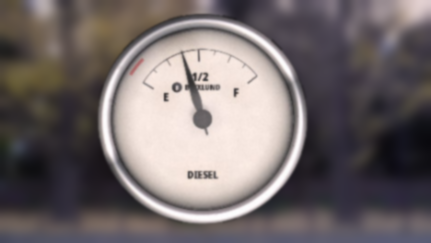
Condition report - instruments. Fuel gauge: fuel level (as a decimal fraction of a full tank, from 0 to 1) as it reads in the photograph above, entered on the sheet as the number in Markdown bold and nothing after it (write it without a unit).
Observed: **0.375**
